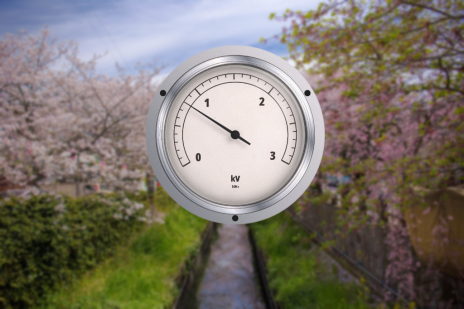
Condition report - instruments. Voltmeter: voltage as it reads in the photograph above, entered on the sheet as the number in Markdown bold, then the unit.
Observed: **0.8** kV
